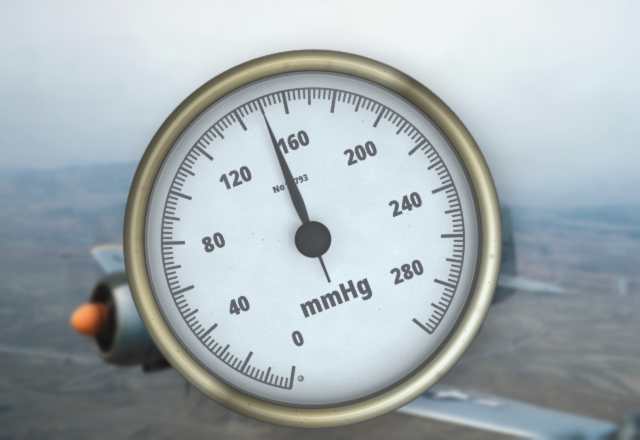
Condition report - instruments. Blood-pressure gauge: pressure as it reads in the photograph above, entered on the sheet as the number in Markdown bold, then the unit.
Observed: **150** mmHg
